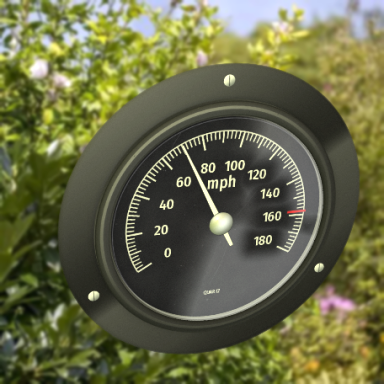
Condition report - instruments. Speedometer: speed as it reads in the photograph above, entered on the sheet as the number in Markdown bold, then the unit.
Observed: **70** mph
